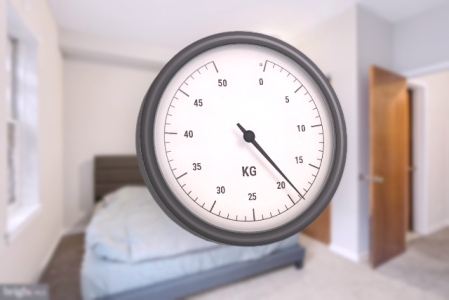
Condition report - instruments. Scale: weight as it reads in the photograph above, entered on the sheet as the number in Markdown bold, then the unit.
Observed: **19** kg
